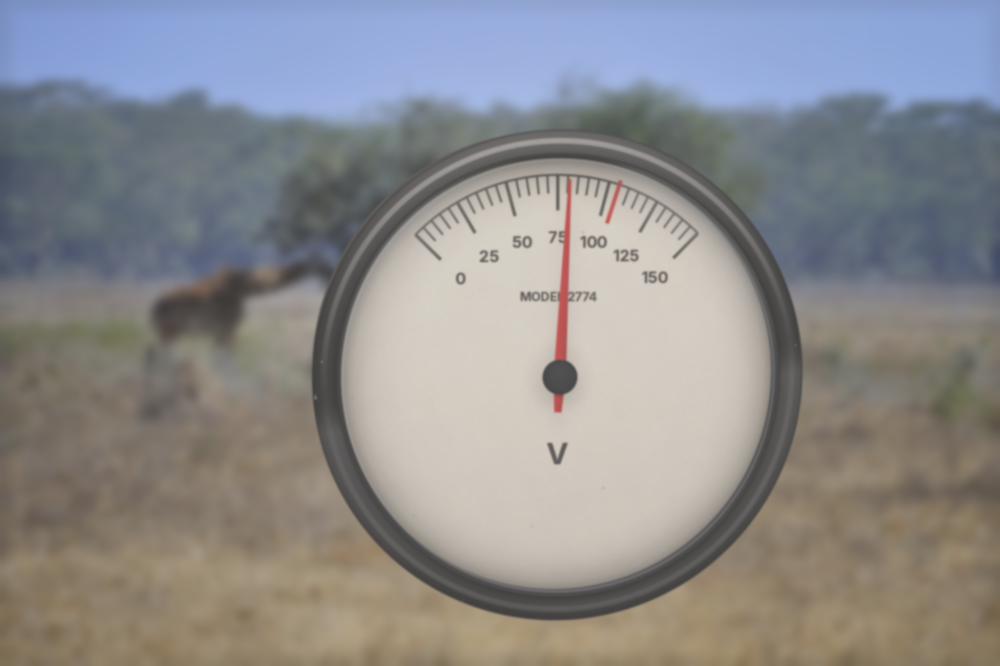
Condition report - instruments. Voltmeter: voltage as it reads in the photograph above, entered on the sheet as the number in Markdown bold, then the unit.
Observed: **80** V
